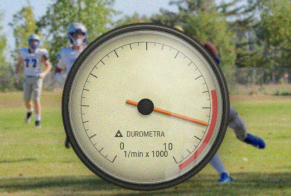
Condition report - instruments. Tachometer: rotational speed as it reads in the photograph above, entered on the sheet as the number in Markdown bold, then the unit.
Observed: **8500** rpm
